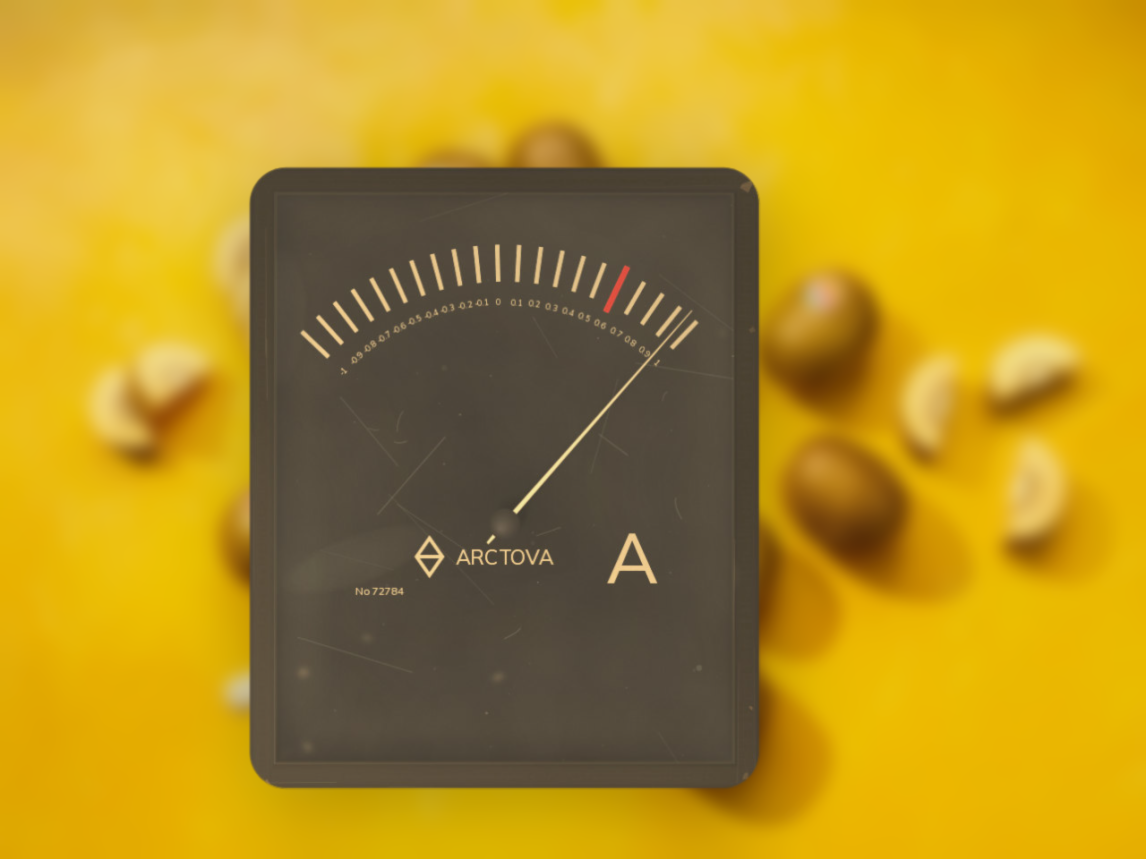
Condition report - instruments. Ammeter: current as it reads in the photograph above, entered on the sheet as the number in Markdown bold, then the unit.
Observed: **0.95** A
